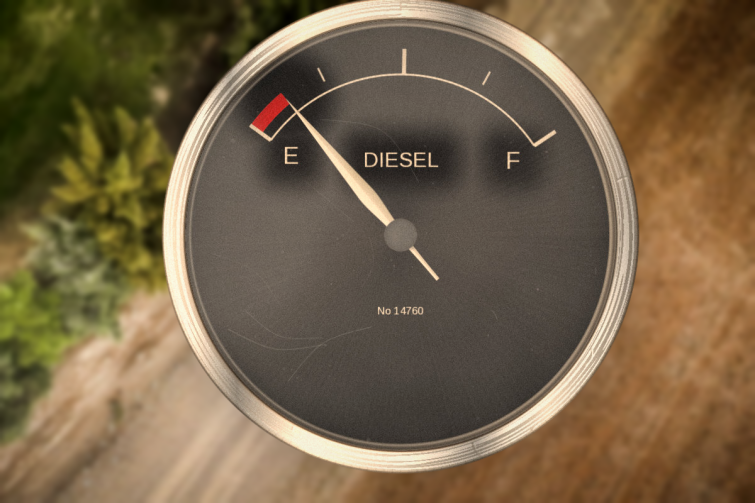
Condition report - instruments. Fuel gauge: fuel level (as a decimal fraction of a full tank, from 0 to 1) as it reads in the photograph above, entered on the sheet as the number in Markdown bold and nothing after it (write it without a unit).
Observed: **0.125**
